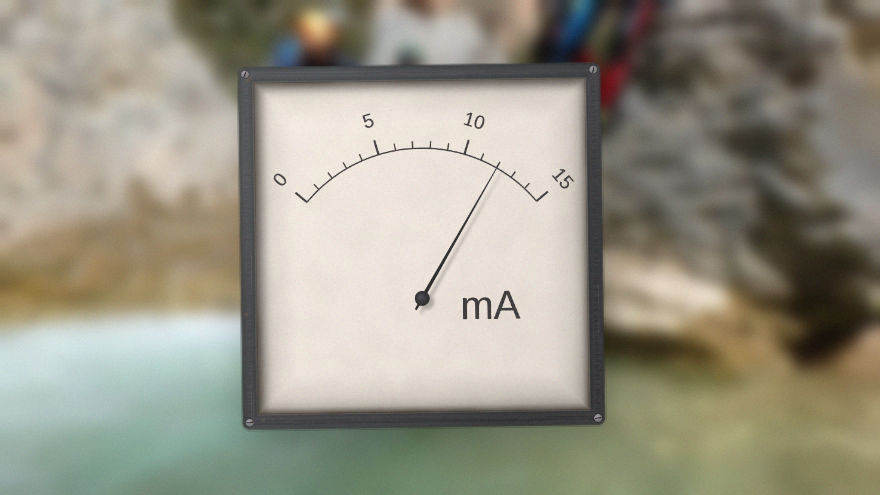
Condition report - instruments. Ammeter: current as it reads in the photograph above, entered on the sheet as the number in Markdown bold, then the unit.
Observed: **12** mA
